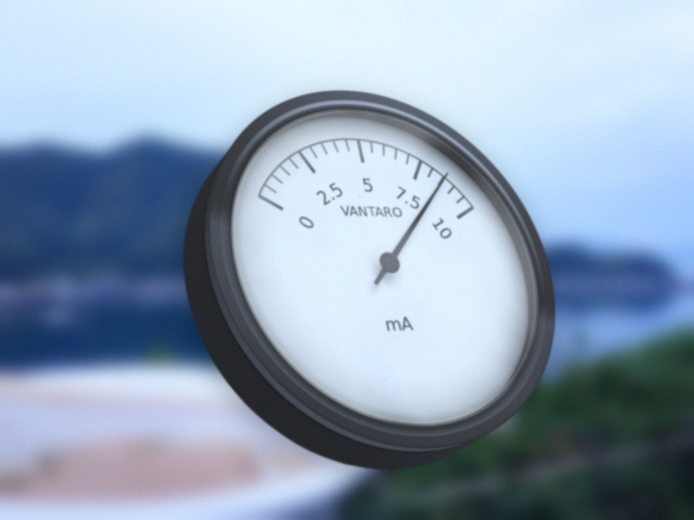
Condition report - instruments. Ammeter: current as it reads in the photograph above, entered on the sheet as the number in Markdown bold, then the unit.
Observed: **8.5** mA
